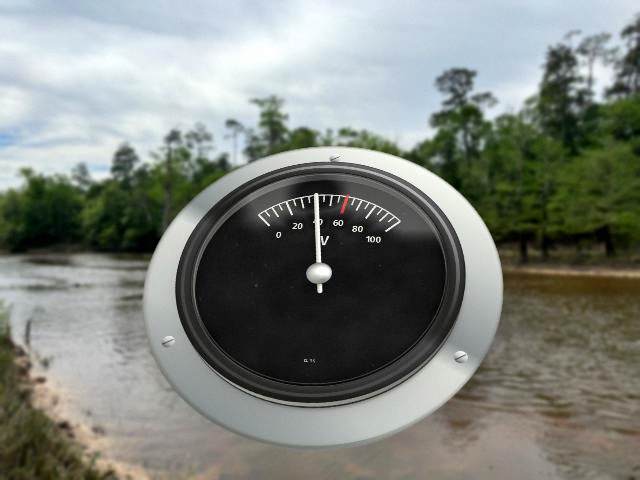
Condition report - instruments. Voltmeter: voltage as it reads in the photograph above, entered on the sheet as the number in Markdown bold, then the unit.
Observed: **40** V
